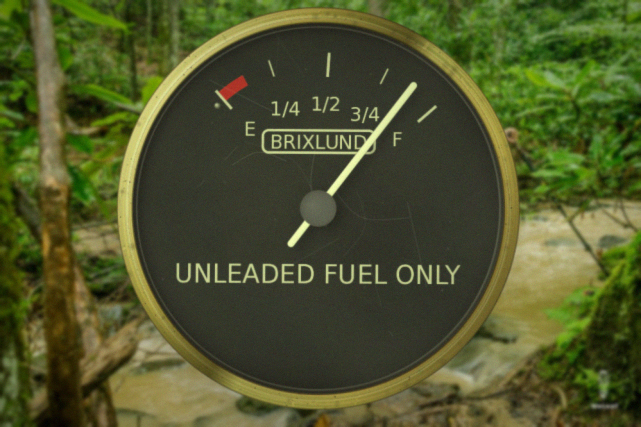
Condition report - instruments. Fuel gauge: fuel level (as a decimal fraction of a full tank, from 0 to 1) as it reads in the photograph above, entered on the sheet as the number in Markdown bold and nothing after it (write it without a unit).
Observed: **0.875**
